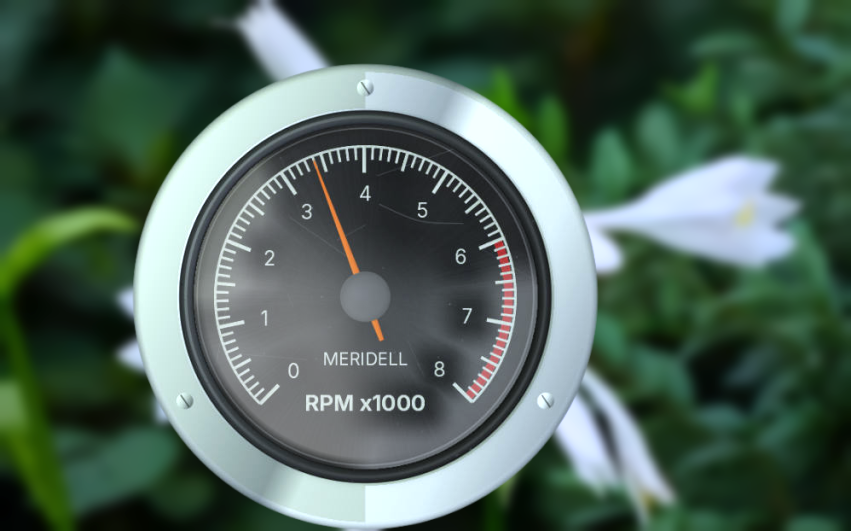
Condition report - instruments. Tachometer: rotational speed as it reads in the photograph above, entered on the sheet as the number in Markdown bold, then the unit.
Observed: **3400** rpm
